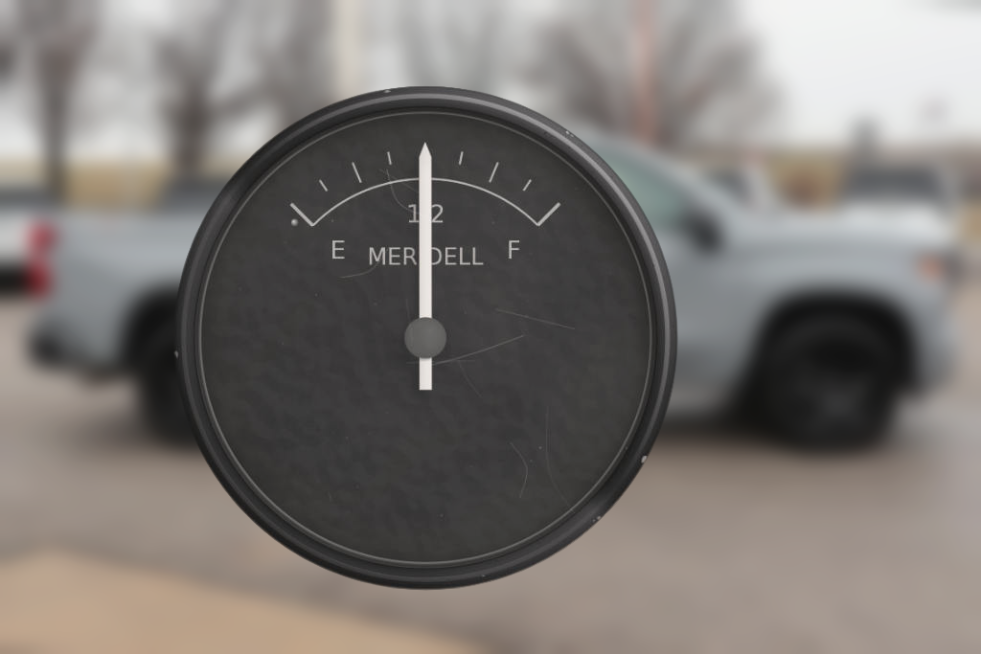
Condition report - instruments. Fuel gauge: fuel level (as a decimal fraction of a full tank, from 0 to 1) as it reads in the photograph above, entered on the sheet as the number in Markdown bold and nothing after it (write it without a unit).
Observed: **0.5**
